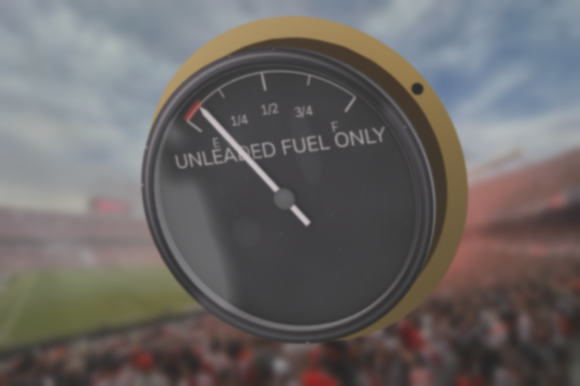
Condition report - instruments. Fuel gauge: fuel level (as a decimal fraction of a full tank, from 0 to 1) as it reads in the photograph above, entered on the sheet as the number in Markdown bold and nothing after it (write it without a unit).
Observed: **0.125**
